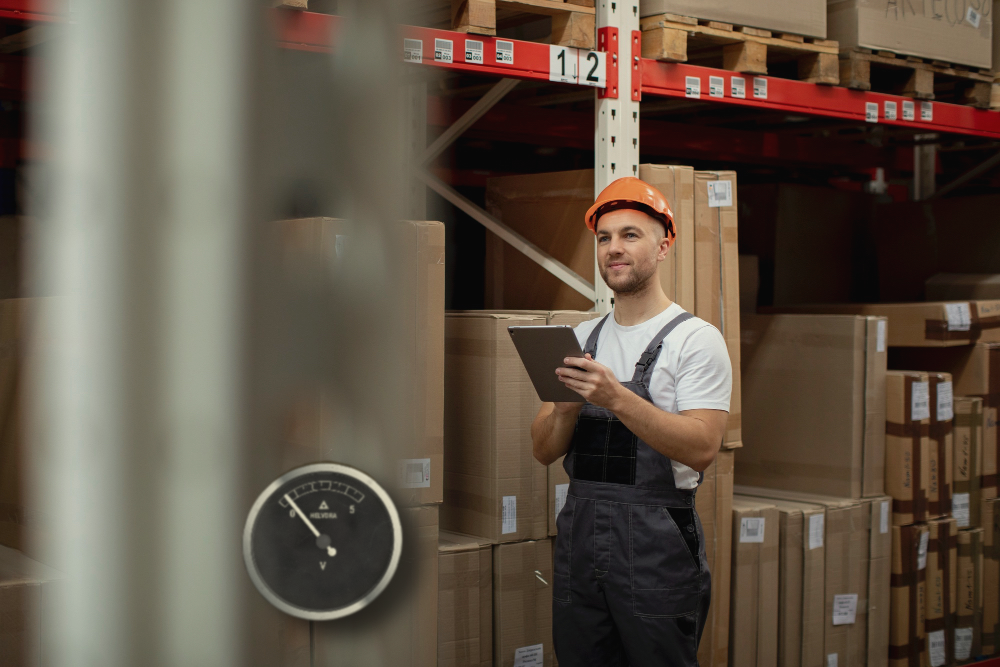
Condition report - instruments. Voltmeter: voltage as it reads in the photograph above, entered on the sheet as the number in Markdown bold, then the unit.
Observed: **0.5** V
